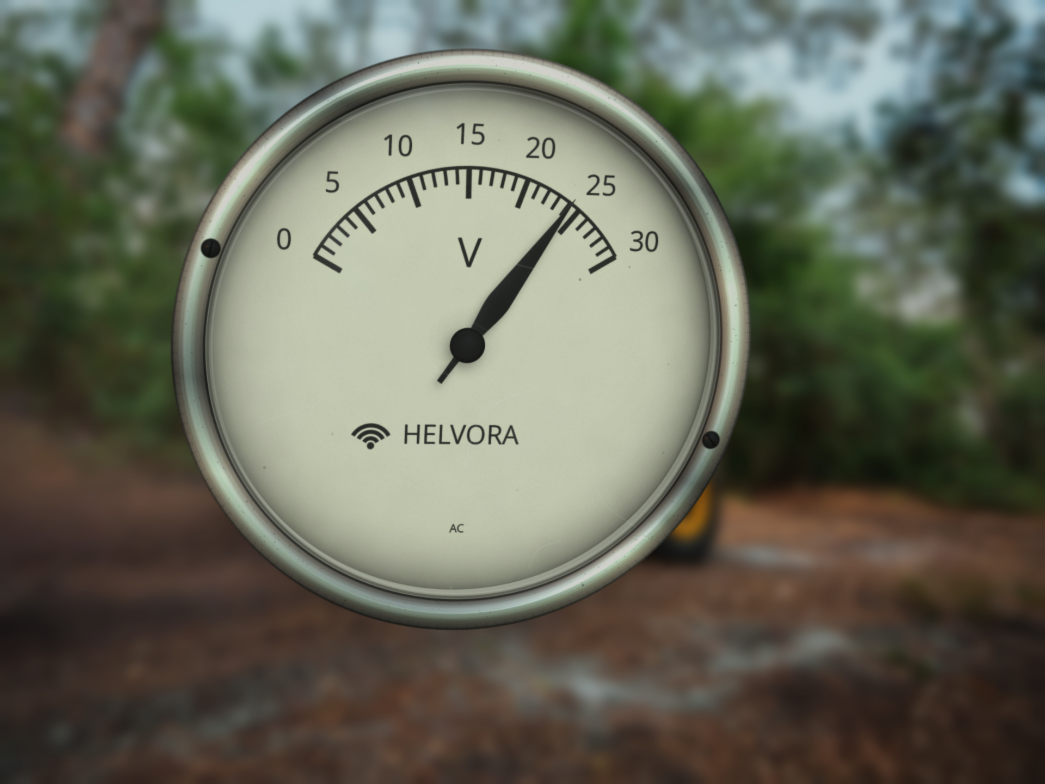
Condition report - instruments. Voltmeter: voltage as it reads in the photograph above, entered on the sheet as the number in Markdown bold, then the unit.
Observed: **24** V
